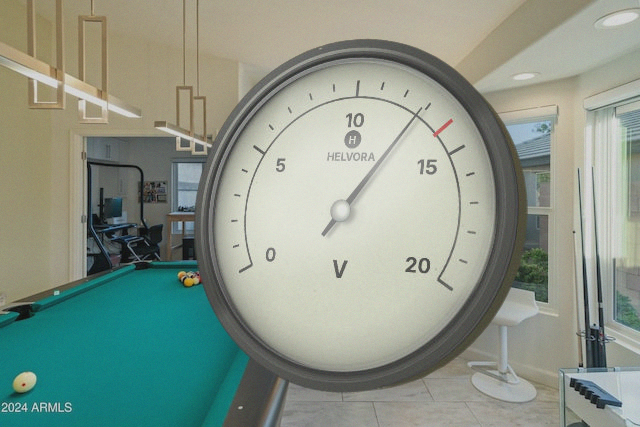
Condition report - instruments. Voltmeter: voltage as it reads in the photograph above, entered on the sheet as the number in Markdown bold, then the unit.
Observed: **13** V
